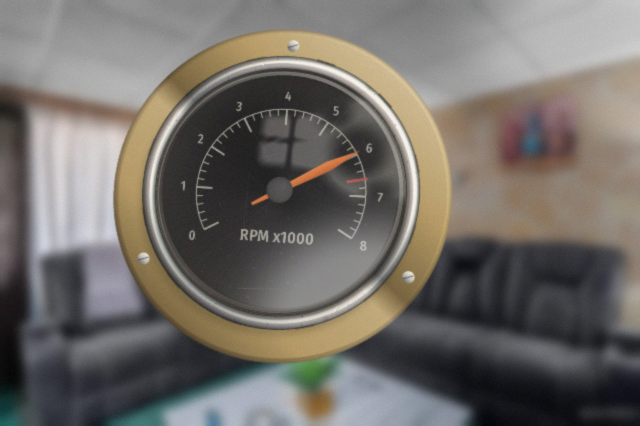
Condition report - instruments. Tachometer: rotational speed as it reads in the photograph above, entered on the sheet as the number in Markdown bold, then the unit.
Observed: **6000** rpm
